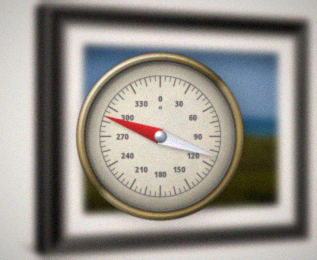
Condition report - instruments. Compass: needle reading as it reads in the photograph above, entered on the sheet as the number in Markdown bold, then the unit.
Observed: **290** °
